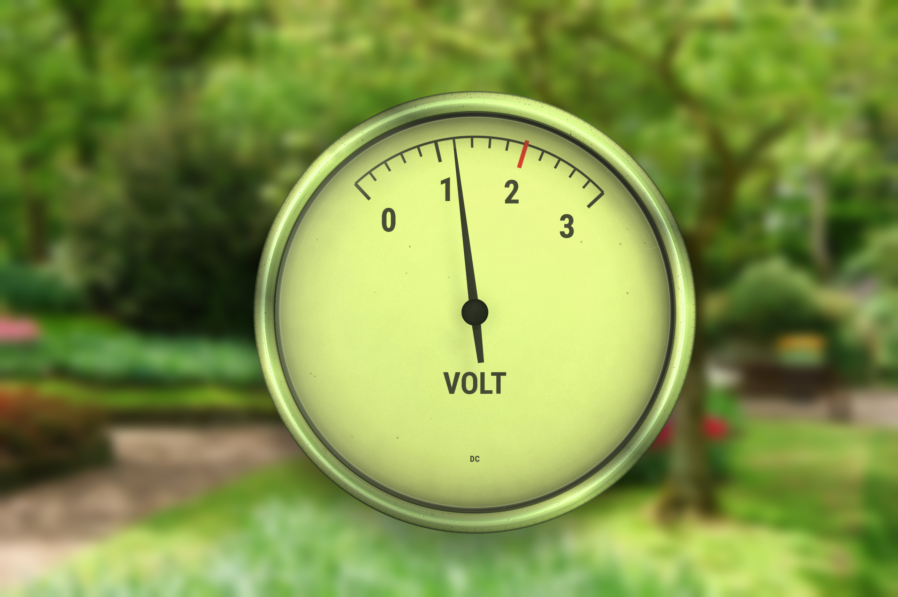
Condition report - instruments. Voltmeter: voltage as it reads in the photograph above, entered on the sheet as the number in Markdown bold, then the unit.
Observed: **1.2** V
